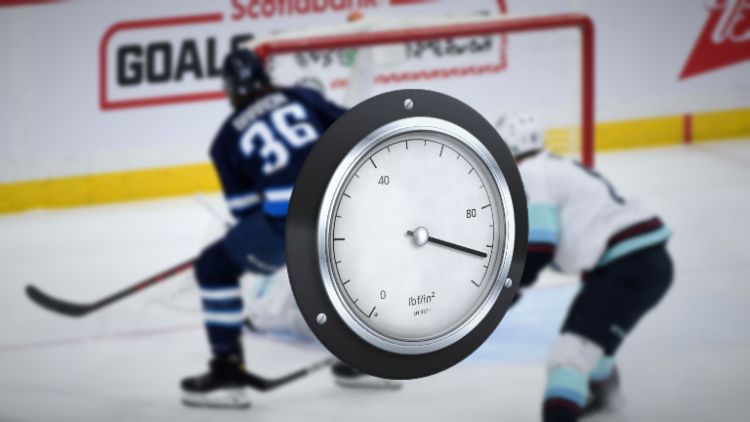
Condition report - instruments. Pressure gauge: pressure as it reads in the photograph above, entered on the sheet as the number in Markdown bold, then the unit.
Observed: **92.5** psi
